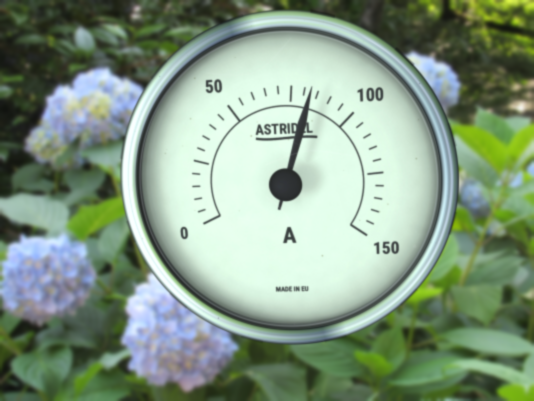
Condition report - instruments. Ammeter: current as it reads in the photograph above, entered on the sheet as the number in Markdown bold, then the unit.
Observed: **82.5** A
